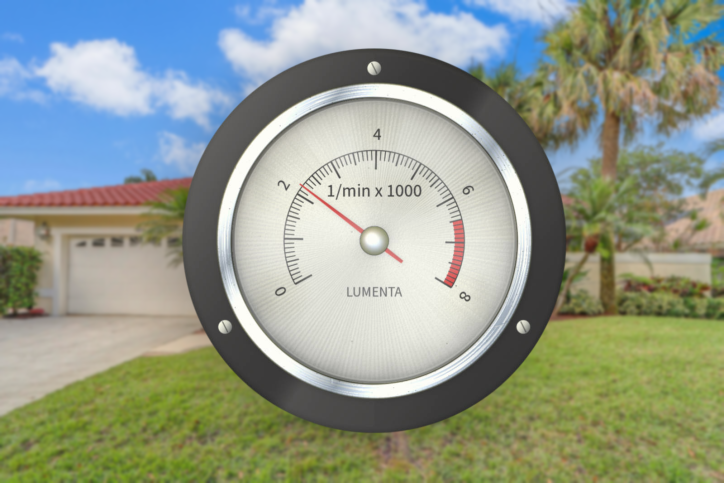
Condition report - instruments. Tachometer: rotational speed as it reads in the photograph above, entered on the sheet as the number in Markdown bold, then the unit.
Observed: **2200** rpm
